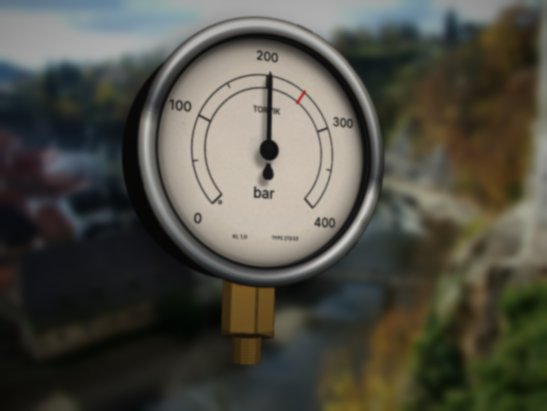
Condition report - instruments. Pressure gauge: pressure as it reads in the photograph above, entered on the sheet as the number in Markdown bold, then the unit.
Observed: **200** bar
